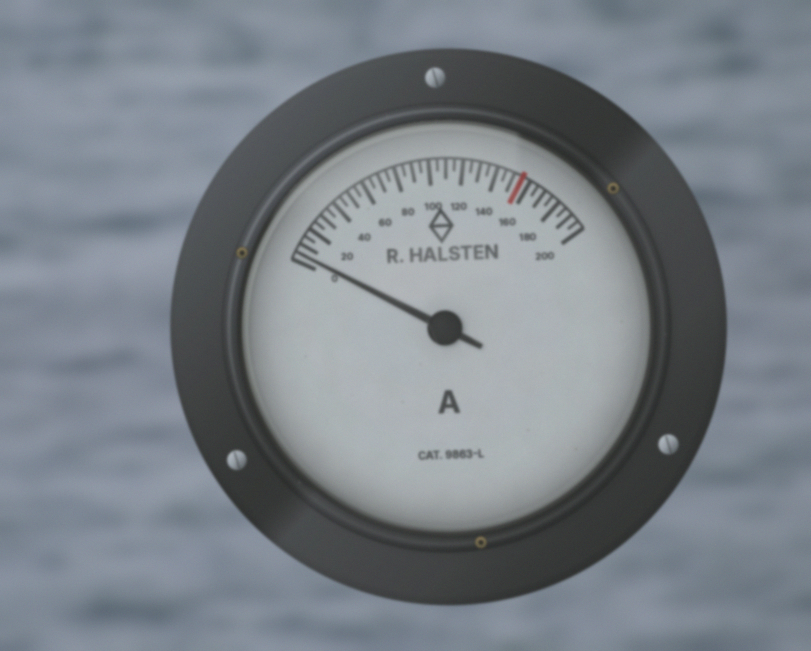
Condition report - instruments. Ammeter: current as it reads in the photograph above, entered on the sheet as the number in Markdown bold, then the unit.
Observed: **5** A
